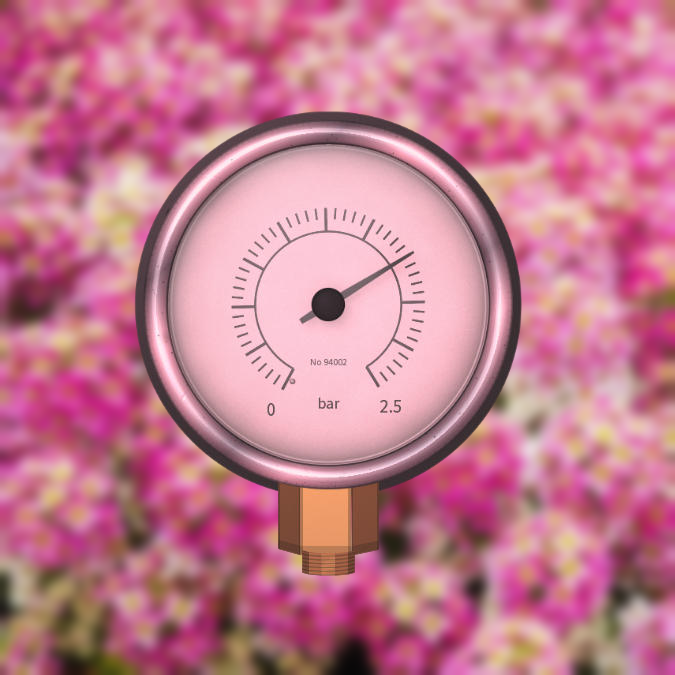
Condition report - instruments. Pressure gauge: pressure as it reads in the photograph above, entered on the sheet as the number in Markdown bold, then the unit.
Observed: **1.75** bar
